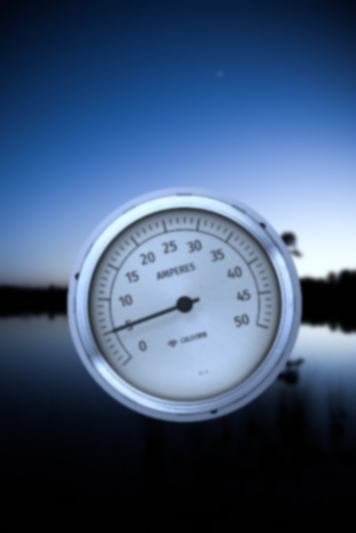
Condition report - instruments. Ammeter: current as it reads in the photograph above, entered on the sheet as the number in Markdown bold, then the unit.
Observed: **5** A
